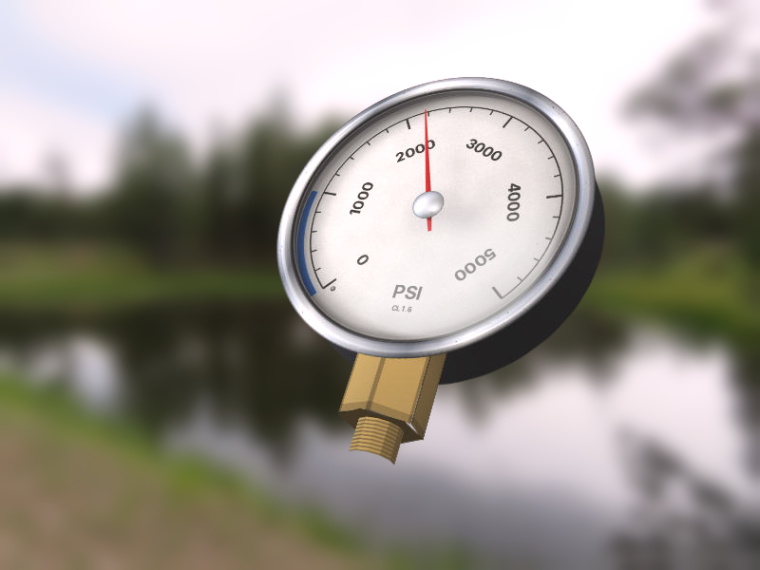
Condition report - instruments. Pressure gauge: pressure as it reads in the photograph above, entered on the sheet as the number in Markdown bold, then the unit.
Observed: **2200** psi
